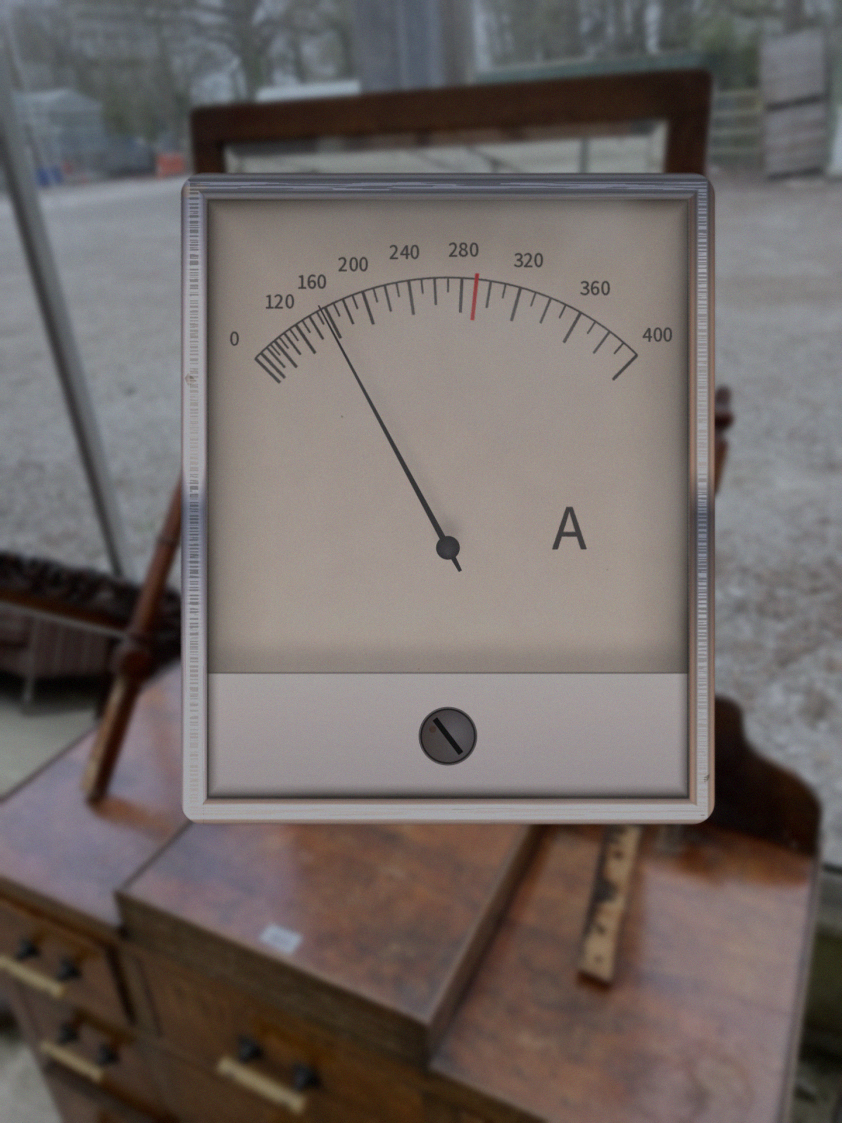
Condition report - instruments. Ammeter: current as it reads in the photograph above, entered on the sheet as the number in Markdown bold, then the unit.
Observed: **155** A
